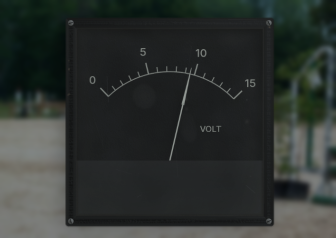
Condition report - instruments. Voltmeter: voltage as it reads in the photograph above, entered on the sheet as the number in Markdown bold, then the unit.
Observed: **9.5** V
